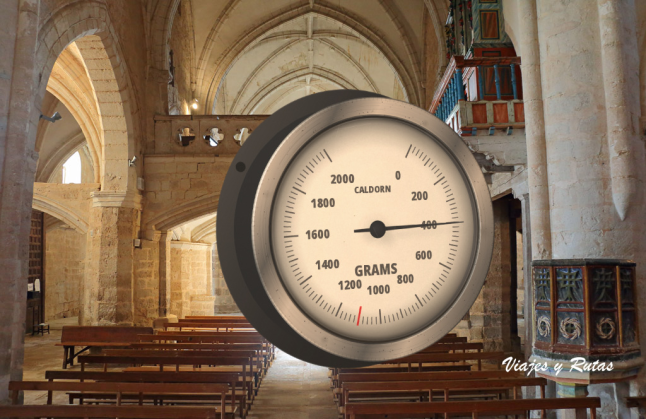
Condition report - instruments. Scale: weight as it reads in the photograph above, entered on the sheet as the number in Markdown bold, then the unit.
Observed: **400** g
